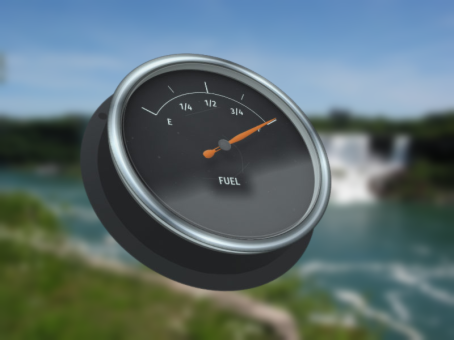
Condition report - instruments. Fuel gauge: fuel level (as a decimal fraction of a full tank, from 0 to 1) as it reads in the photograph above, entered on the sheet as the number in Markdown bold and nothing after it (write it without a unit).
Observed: **1**
